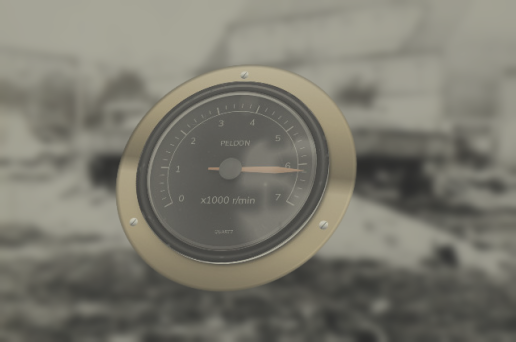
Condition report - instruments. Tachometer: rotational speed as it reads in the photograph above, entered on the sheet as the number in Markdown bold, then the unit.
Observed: **6200** rpm
